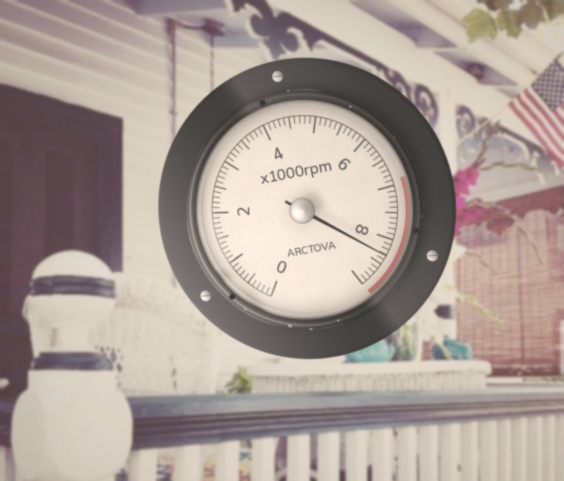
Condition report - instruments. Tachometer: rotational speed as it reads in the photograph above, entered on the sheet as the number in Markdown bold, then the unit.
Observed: **8300** rpm
